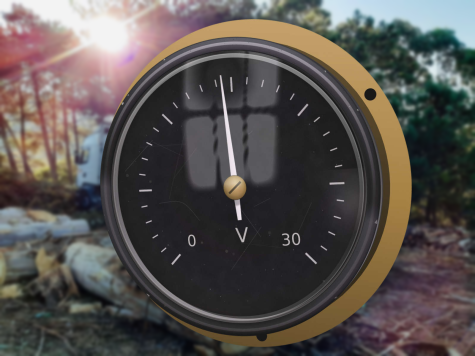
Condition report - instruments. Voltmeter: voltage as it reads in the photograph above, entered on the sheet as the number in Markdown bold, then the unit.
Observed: **14.5** V
